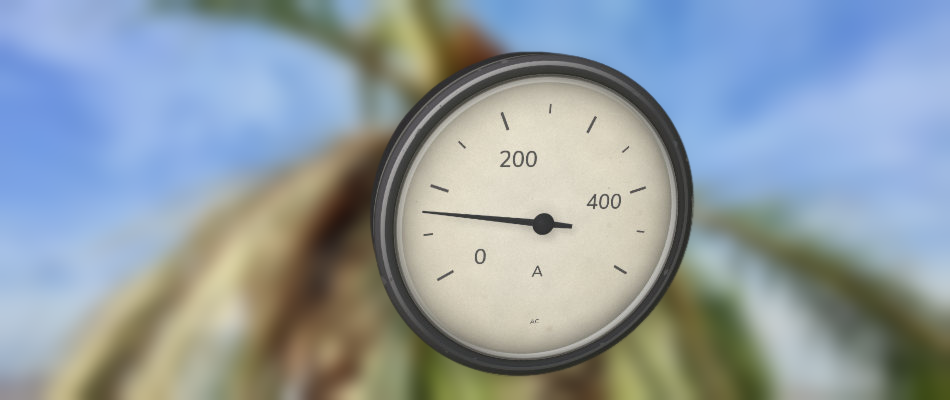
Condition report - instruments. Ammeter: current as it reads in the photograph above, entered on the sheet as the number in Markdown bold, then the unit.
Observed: **75** A
